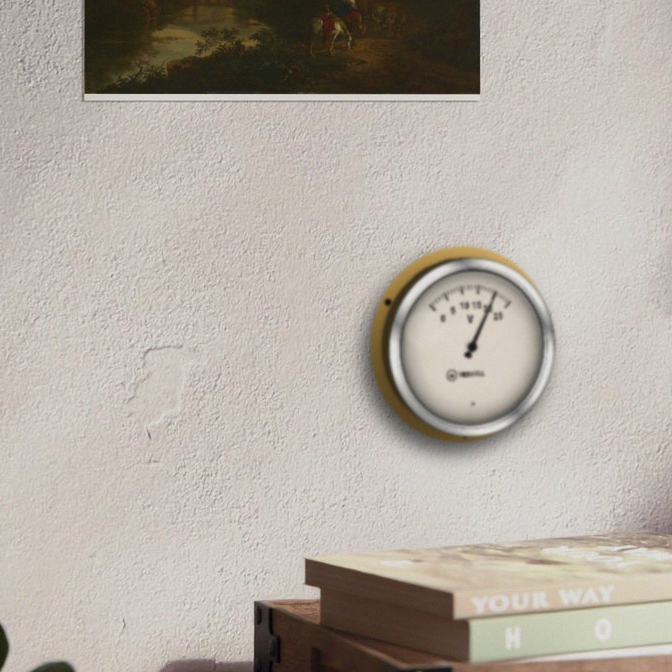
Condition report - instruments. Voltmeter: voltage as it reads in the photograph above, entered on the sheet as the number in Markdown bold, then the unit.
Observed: **20** V
